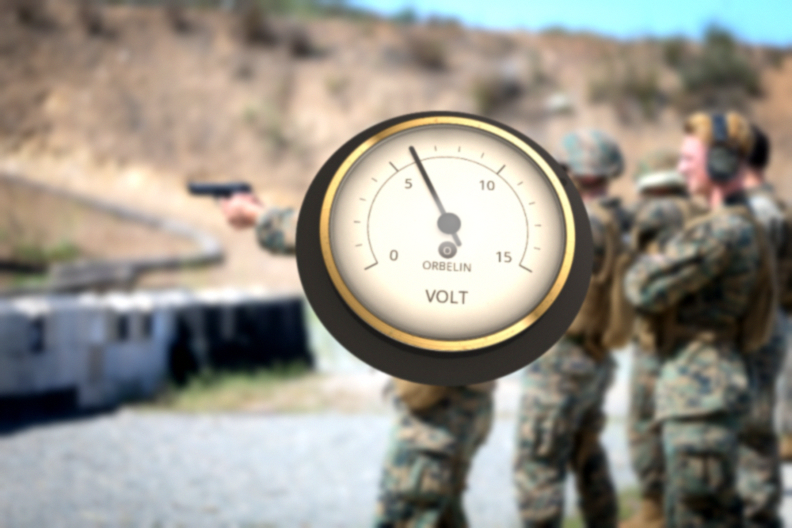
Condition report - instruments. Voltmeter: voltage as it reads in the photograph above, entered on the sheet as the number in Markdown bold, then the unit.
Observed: **6** V
